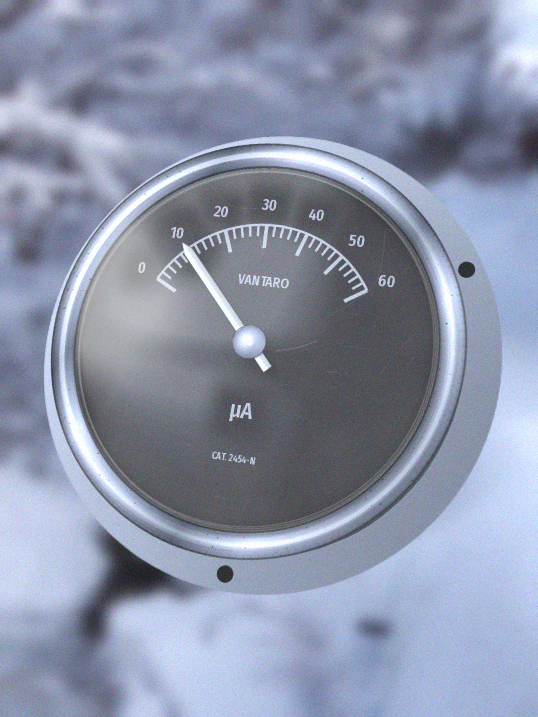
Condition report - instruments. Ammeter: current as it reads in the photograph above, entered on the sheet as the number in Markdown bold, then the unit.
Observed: **10** µA
